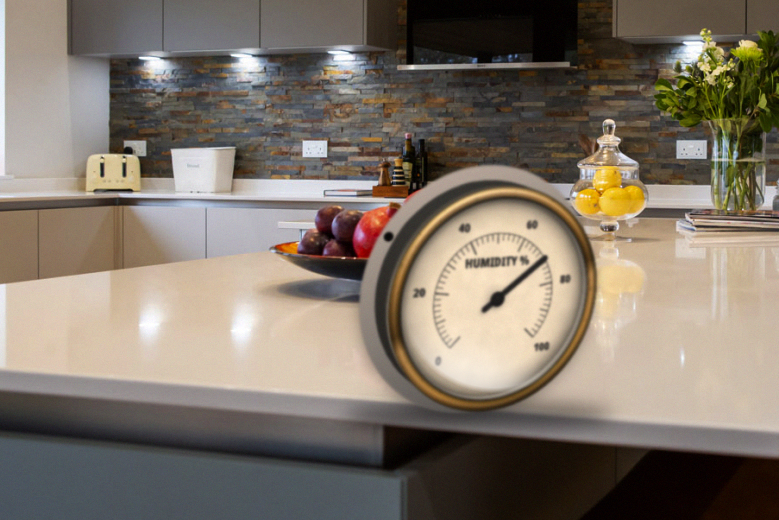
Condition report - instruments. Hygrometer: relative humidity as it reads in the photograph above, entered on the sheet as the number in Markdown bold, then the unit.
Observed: **70** %
